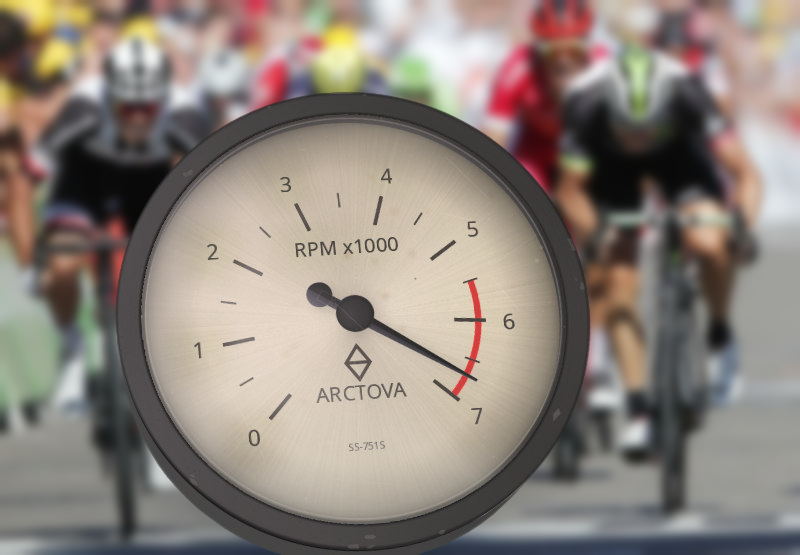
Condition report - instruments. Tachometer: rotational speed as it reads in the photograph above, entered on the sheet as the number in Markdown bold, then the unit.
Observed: **6750** rpm
